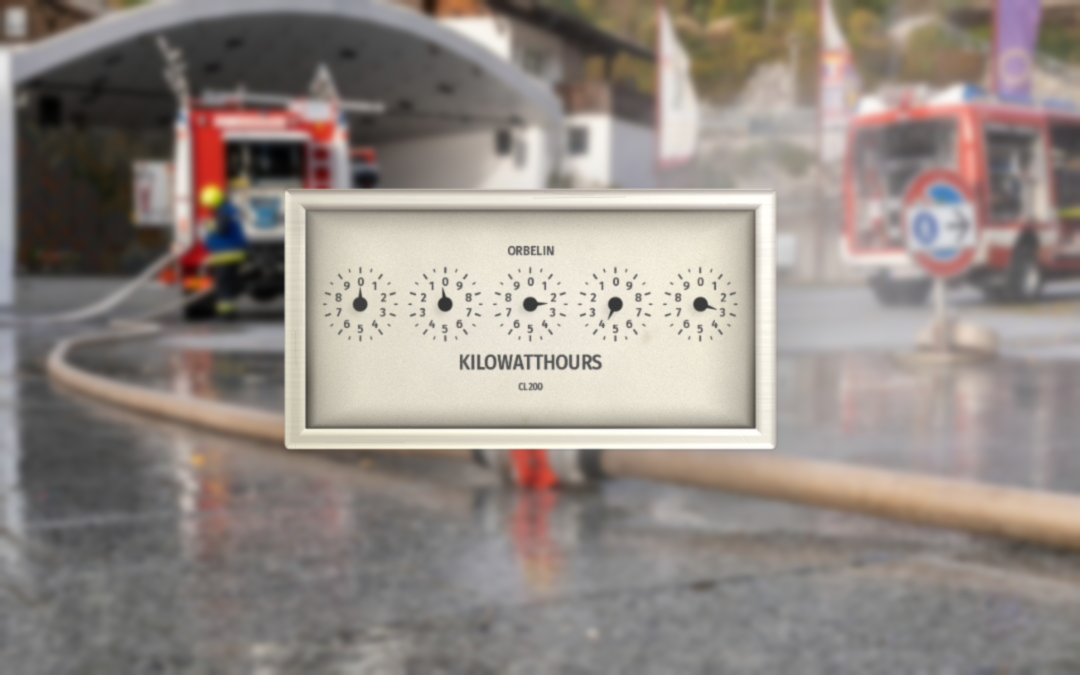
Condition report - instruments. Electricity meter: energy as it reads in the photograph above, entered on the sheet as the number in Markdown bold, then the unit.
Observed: **243** kWh
